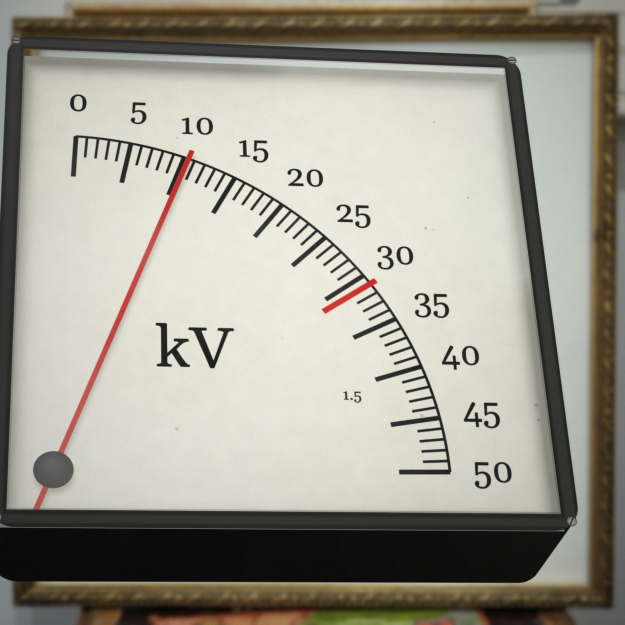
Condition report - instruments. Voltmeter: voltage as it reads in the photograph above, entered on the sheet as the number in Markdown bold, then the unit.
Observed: **10.5** kV
